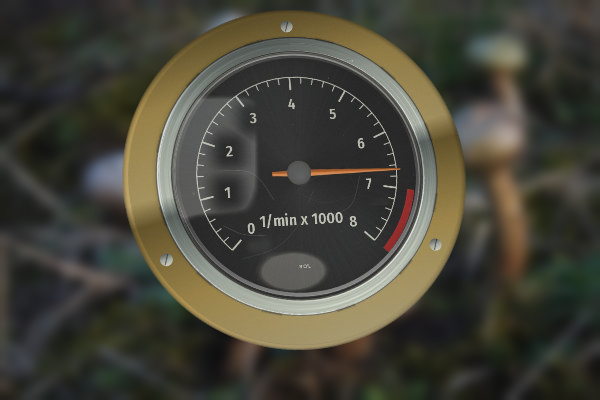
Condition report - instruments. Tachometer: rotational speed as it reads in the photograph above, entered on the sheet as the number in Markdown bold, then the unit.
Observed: **6700** rpm
